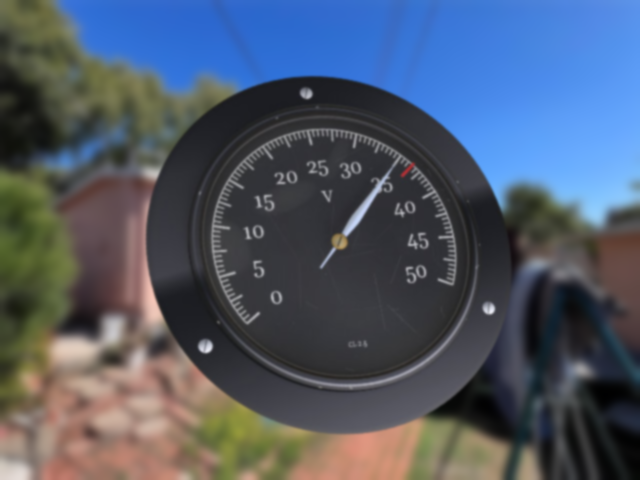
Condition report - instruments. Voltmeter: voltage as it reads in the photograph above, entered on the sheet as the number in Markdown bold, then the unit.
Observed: **35** V
